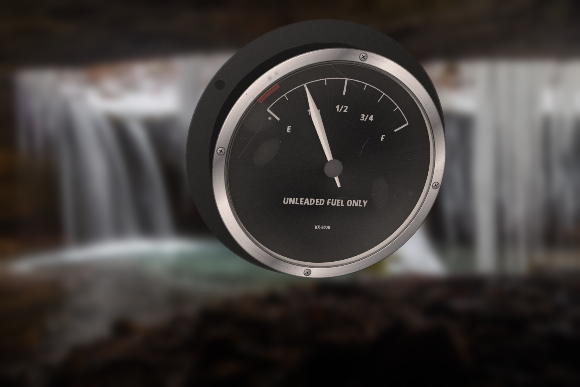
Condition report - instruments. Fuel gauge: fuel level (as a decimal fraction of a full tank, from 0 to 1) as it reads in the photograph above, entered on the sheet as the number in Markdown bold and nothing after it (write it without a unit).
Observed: **0.25**
